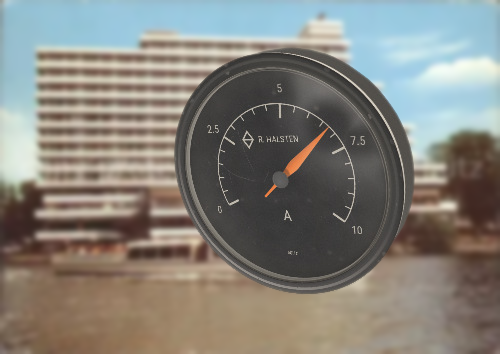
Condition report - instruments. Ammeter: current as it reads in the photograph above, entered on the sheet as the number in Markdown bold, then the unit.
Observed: **6.75** A
